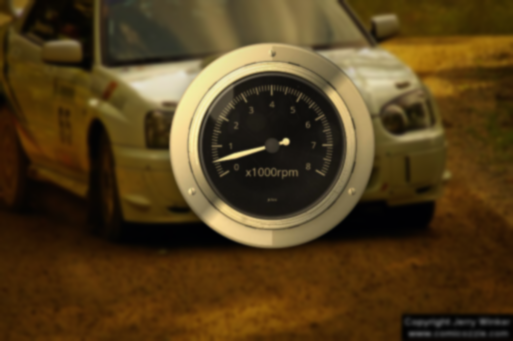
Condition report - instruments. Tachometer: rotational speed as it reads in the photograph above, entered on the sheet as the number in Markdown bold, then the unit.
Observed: **500** rpm
